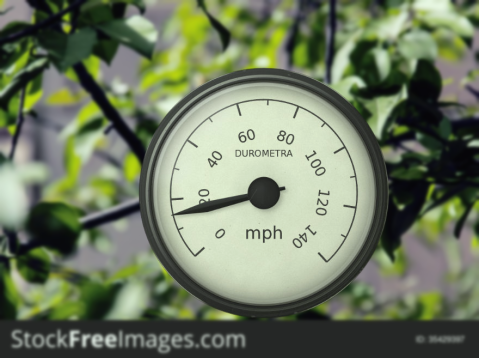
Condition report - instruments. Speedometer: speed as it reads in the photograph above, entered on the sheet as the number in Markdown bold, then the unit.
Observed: **15** mph
